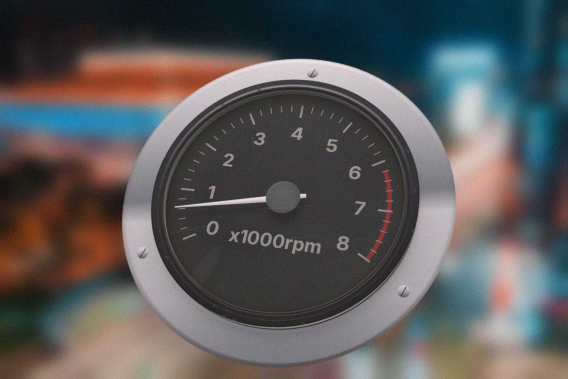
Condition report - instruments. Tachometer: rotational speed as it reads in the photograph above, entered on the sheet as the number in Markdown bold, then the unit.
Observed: **600** rpm
